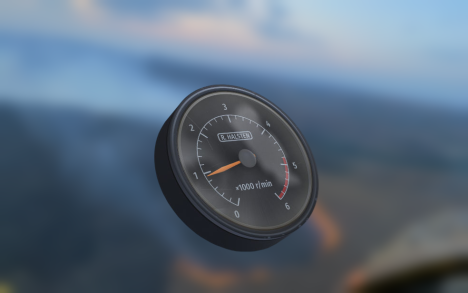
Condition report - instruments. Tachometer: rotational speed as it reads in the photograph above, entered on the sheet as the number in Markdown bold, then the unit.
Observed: **900** rpm
